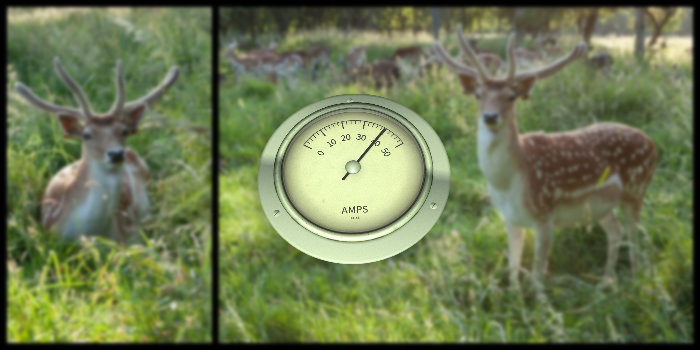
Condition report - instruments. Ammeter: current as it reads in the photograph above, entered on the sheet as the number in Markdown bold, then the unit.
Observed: **40** A
